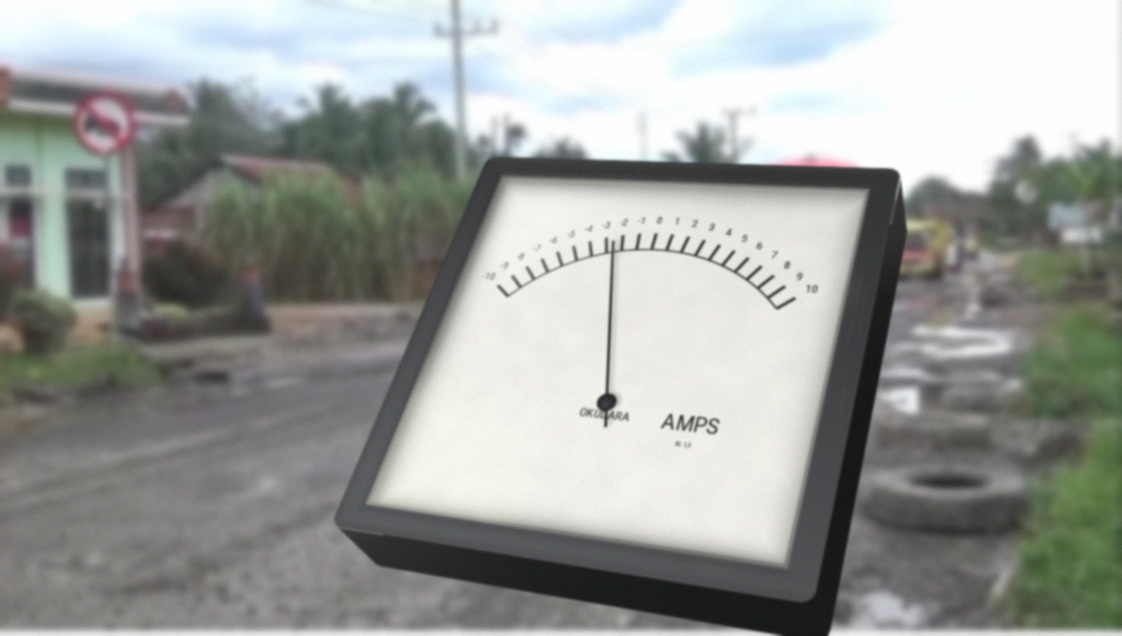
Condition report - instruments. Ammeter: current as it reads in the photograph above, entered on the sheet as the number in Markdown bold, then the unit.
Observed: **-2.5** A
